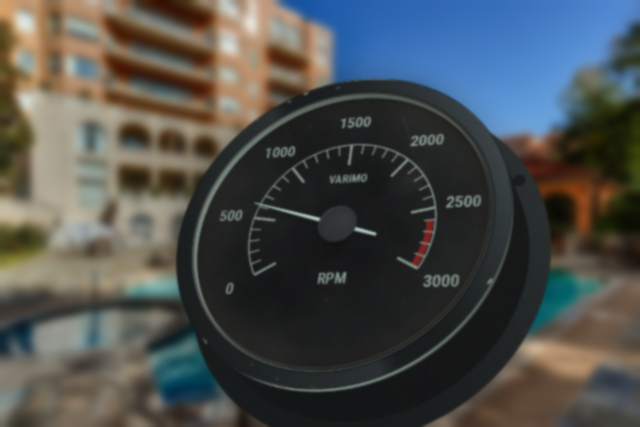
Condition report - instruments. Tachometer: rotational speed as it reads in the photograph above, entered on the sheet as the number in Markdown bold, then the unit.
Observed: **600** rpm
